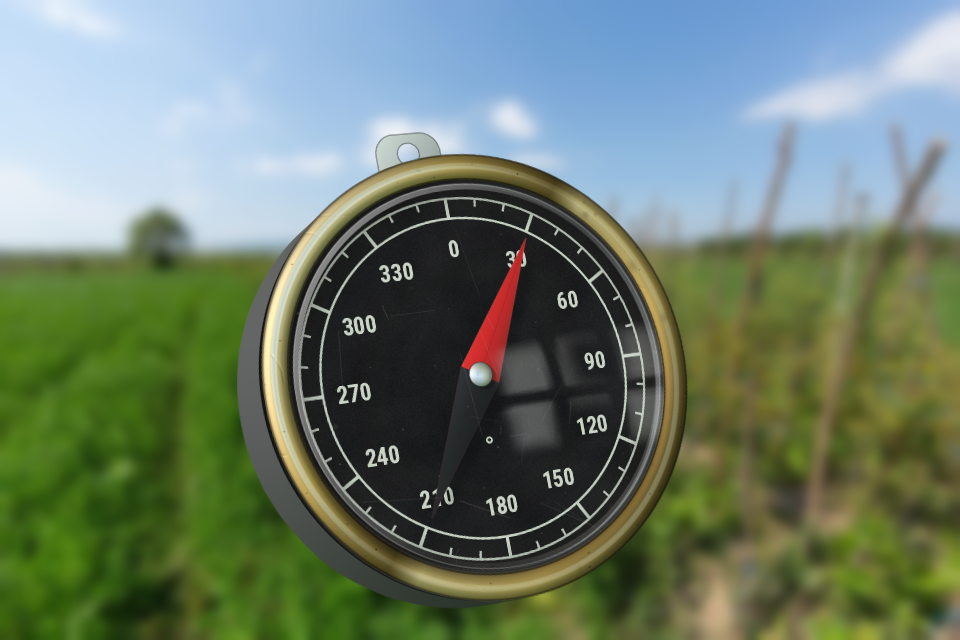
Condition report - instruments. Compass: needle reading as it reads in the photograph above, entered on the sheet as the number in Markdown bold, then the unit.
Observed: **30** °
